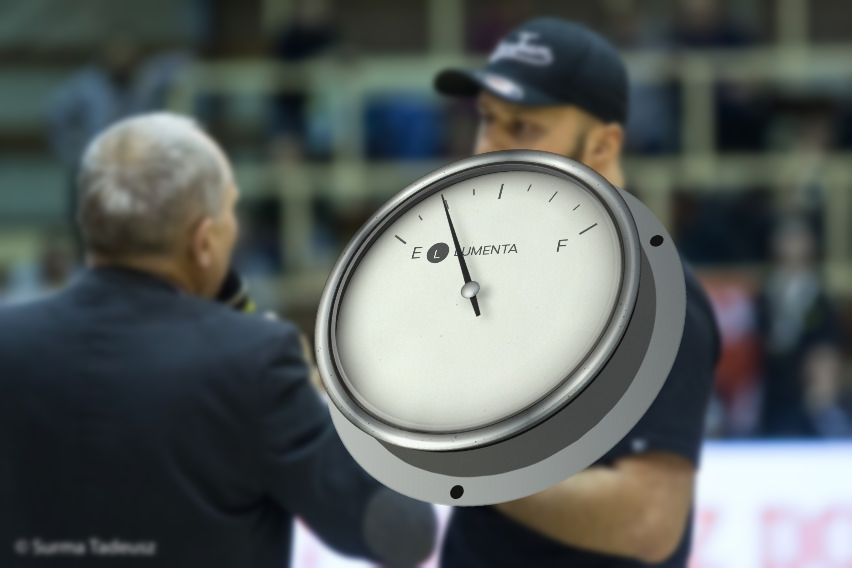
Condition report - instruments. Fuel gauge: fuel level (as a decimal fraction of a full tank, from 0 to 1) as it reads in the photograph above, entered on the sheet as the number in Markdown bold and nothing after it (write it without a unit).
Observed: **0.25**
